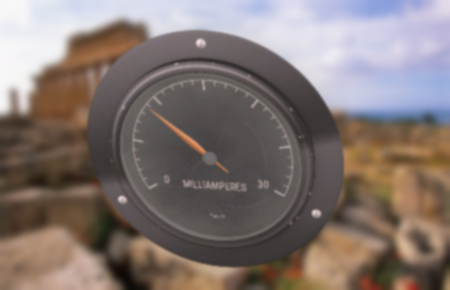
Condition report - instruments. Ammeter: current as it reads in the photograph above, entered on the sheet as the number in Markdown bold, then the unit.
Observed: **9** mA
